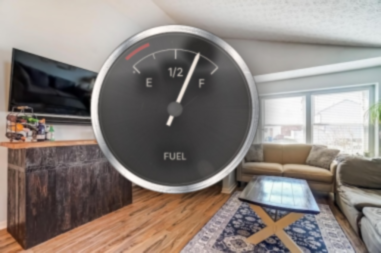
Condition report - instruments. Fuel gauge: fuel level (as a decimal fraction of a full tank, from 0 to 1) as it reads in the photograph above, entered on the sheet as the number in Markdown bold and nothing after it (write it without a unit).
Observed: **0.75**
